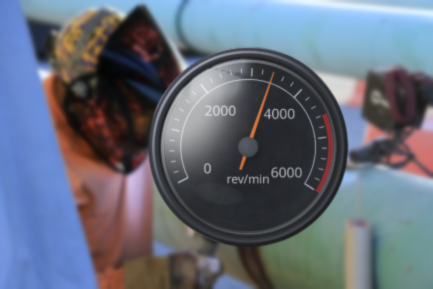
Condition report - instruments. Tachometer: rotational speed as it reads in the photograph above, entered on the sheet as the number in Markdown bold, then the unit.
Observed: **3400** rpm
